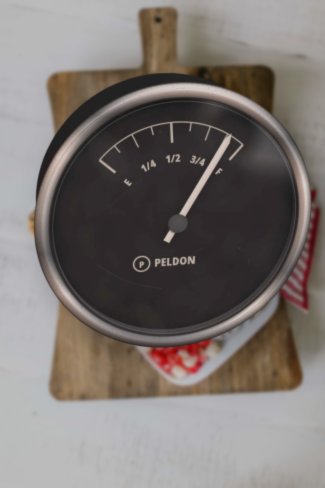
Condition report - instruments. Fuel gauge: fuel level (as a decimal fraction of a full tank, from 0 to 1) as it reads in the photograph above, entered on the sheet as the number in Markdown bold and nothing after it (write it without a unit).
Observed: **0.875**
